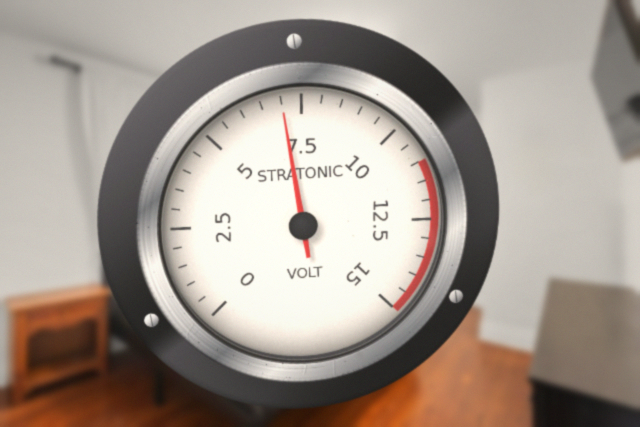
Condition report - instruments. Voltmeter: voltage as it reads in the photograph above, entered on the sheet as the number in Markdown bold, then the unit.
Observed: **7** V
